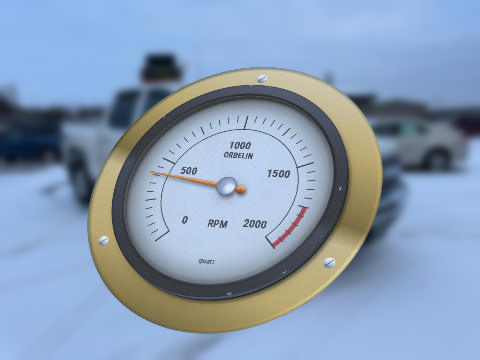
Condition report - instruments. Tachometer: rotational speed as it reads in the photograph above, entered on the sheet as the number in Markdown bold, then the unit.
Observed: **400** rpm
